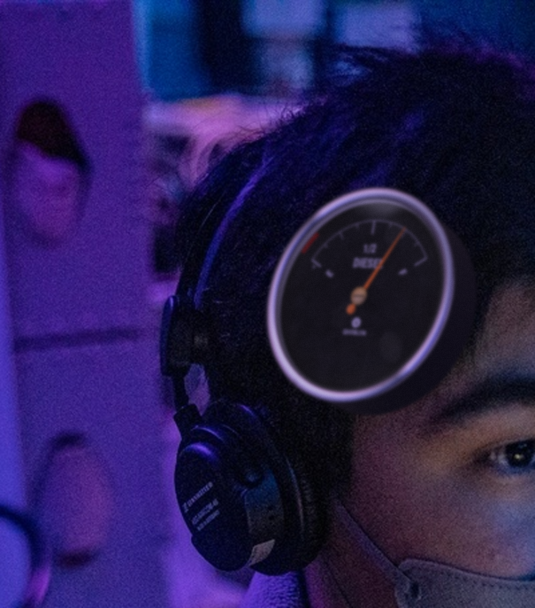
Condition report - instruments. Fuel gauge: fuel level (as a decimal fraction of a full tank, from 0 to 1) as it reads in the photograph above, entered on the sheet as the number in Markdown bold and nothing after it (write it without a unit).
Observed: **0.75**
